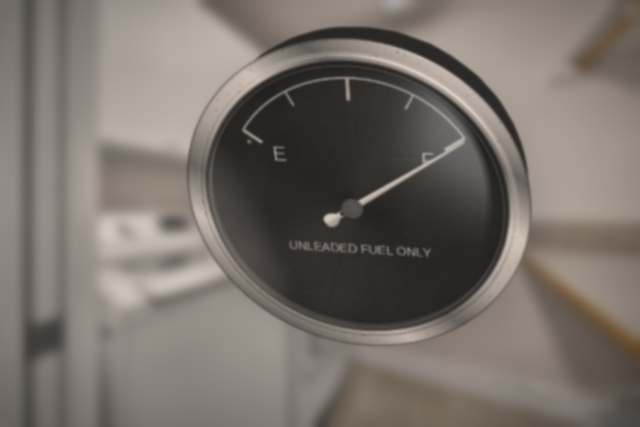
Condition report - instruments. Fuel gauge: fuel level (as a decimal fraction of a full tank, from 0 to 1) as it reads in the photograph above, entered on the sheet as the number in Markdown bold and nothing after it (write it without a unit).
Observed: **1**
